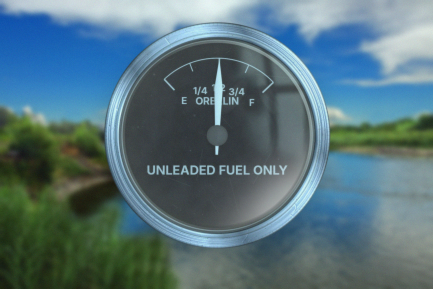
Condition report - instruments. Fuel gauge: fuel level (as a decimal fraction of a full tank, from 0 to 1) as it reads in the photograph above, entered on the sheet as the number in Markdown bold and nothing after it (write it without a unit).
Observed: **0.5**
